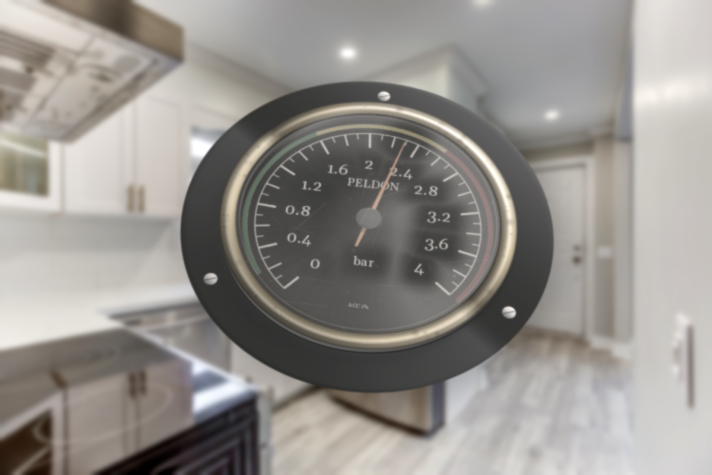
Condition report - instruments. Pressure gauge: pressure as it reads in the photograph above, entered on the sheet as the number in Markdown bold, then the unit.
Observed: **2.3** bar
